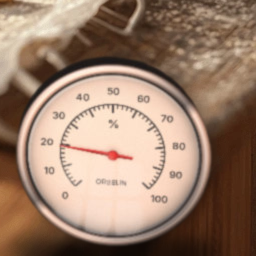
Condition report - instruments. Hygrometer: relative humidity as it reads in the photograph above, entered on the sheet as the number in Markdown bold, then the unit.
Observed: **20** %
